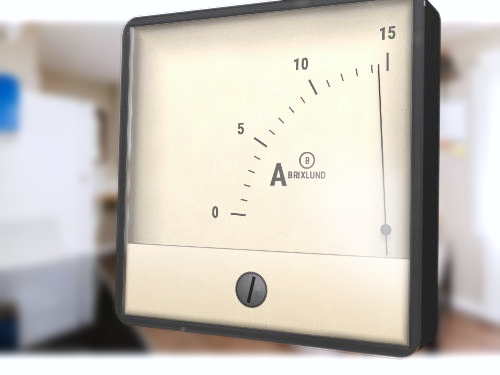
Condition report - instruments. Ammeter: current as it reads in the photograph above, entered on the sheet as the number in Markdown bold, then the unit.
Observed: **14.5** A
